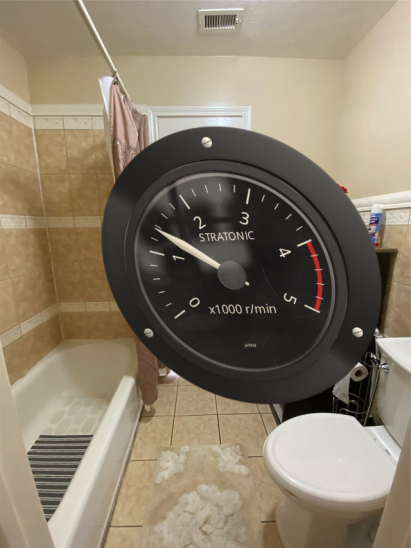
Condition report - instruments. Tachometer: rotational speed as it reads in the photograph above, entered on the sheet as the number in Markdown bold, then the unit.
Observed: **1400** rpm
